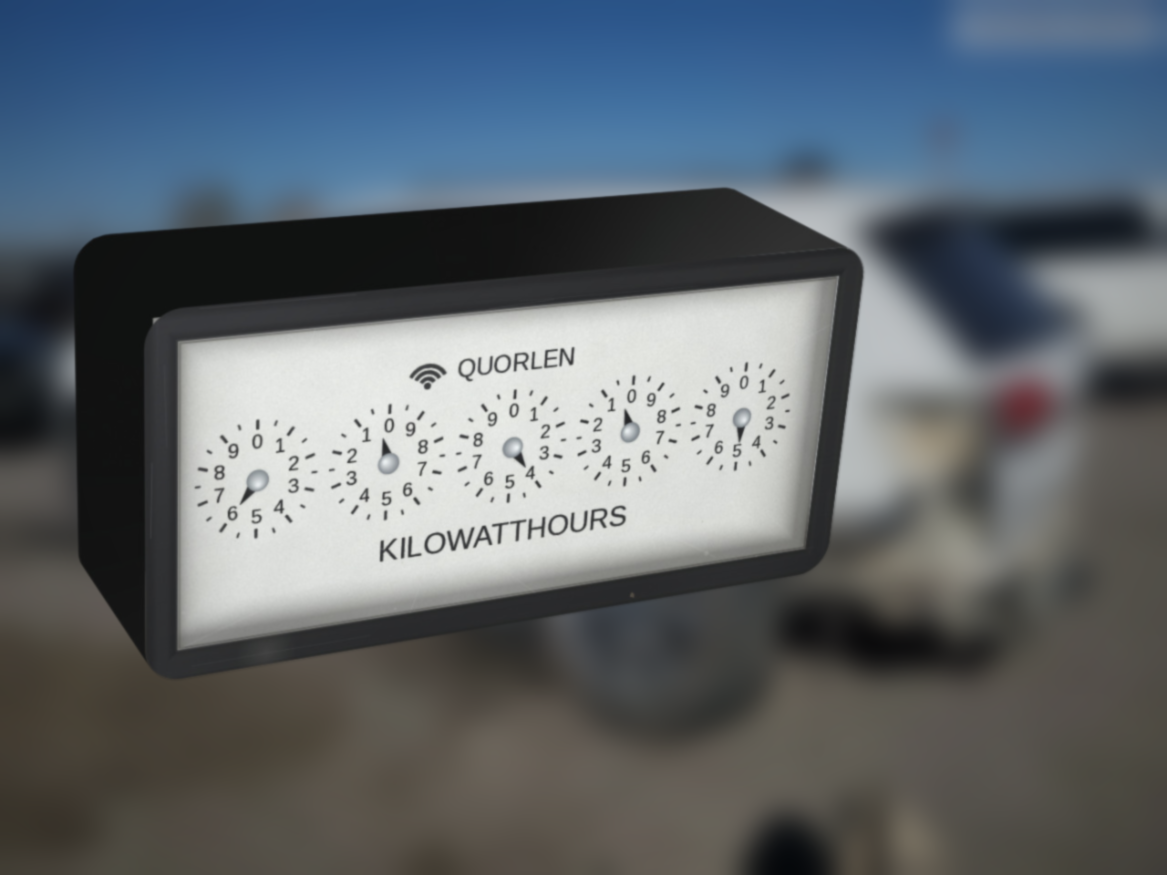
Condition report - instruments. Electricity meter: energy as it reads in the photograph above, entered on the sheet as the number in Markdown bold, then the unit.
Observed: **60405** kWh
